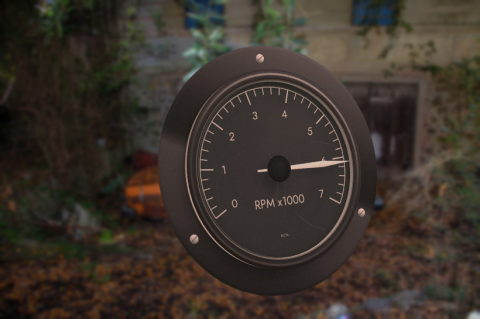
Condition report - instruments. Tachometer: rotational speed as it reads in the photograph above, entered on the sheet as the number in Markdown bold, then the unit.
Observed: **6100** rpm
